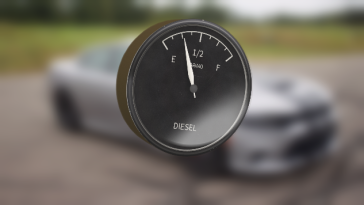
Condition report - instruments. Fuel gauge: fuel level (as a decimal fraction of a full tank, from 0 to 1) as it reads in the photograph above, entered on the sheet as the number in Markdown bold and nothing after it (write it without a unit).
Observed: **0.25**
